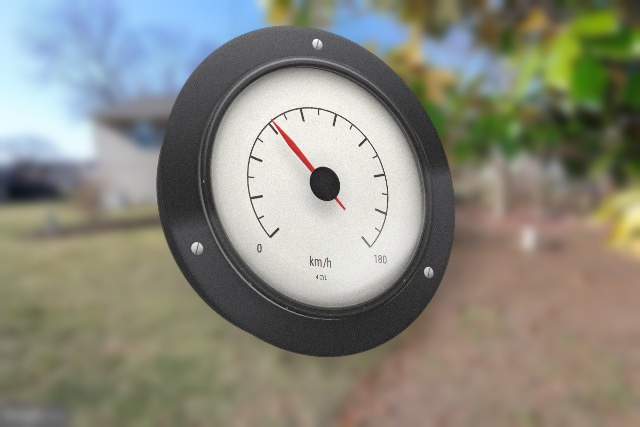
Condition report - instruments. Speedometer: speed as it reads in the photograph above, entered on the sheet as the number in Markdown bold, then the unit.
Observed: **60** km/h
